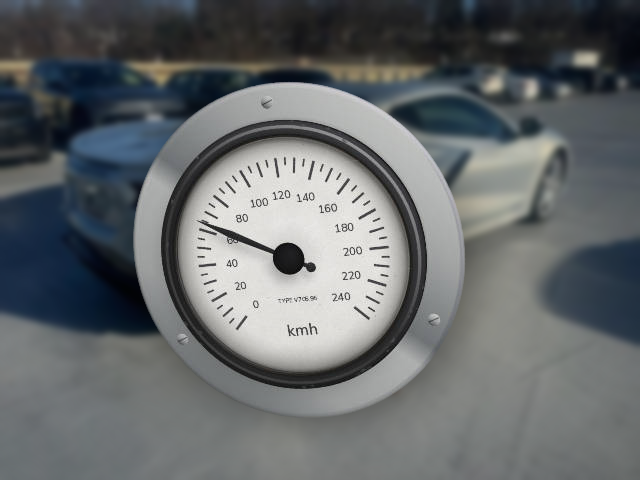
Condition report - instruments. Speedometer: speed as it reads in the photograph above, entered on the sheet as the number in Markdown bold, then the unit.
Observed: **65** km/h
